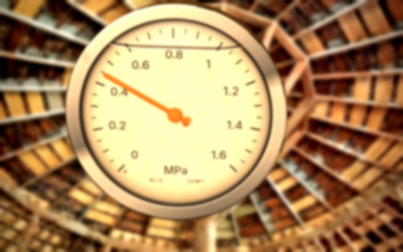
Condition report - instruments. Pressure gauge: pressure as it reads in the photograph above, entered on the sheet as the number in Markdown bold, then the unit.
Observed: **0.45** MPa
